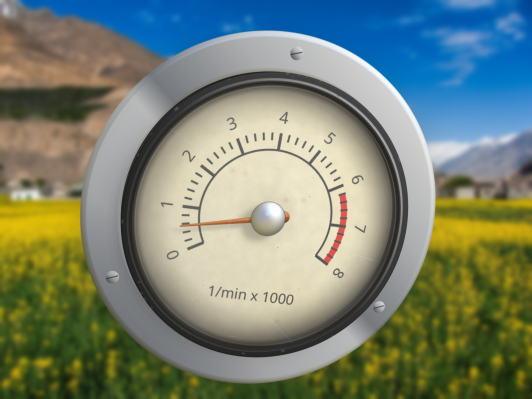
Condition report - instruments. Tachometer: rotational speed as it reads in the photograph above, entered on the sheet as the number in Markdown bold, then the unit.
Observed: **600** rpm
